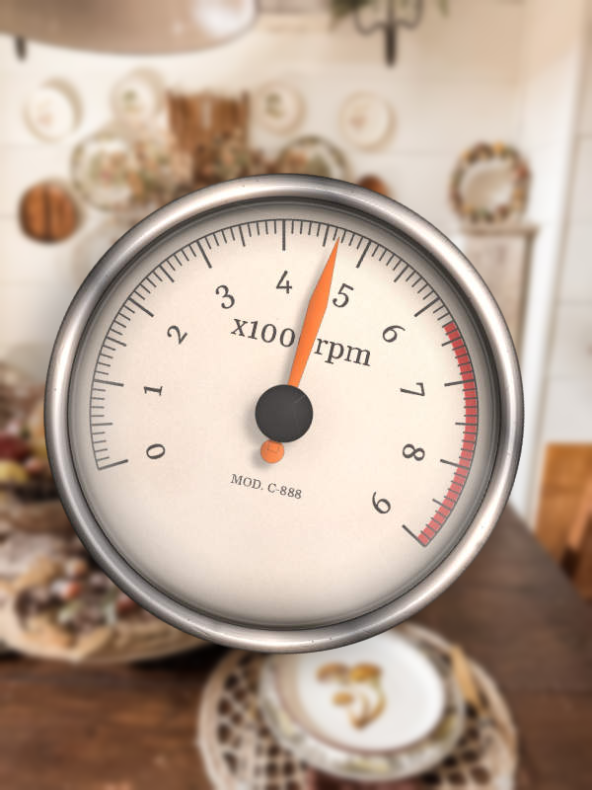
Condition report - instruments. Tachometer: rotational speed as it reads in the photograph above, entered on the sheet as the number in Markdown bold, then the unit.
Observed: **4650** rpm
